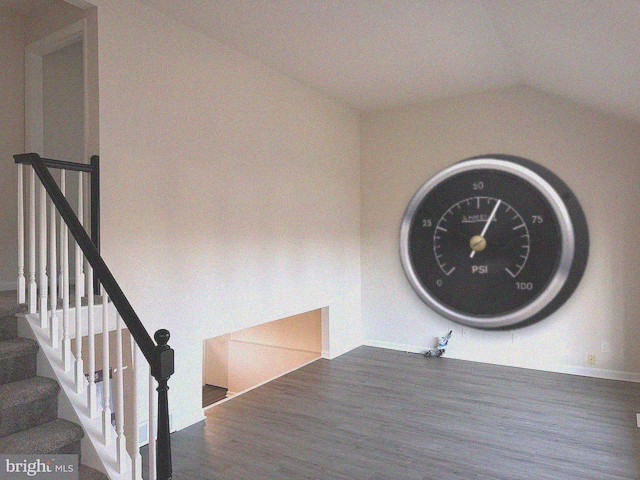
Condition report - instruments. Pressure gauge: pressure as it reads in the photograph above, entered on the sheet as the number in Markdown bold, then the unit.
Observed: **60** psi
